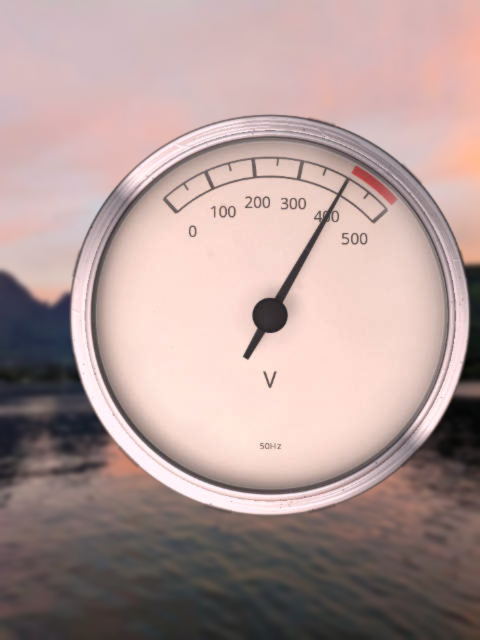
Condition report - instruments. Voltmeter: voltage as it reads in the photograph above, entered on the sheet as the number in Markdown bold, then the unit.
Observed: **400** V
